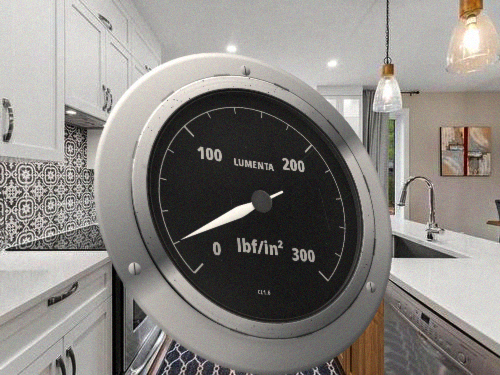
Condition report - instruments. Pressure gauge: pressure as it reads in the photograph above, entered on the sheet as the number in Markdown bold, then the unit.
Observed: **20** psi
